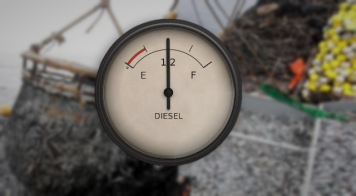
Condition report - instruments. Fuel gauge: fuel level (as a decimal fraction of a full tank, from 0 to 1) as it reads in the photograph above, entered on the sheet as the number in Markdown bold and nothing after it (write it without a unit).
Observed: **0.5**
